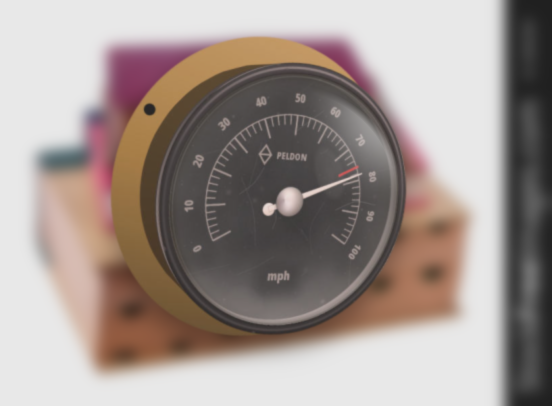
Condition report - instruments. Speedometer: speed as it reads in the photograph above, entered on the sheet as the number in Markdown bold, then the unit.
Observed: **78** mph
